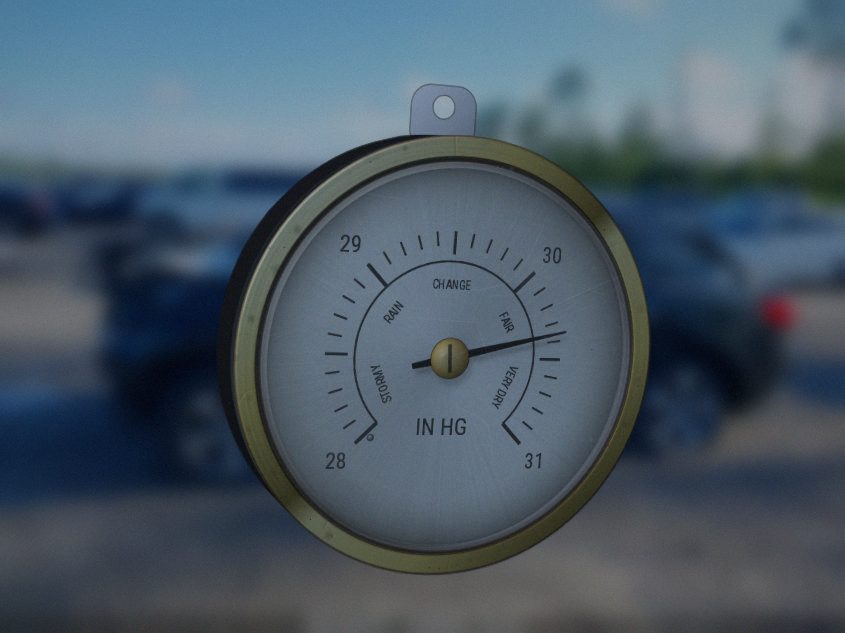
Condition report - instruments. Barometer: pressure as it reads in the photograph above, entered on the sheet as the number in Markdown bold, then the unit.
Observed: **30.35** inHg
